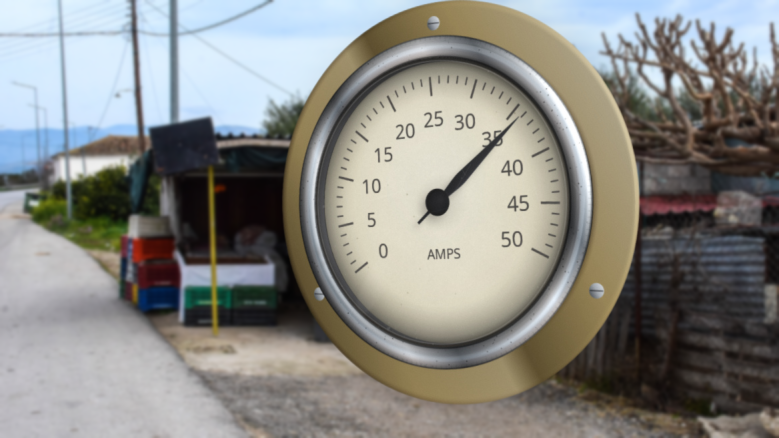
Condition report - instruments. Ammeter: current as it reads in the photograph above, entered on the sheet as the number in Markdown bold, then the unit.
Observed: **36** A
